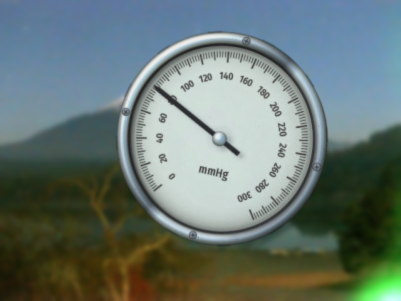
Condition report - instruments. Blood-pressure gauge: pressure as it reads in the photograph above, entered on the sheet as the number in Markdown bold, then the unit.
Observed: **80** mmHg
